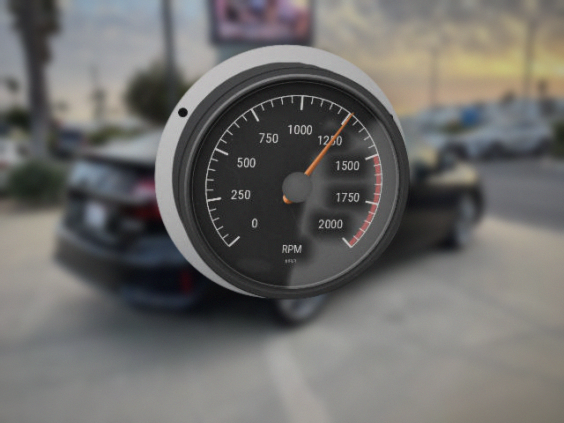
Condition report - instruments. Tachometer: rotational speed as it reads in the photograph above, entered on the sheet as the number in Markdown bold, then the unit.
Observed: **1250** rpm
